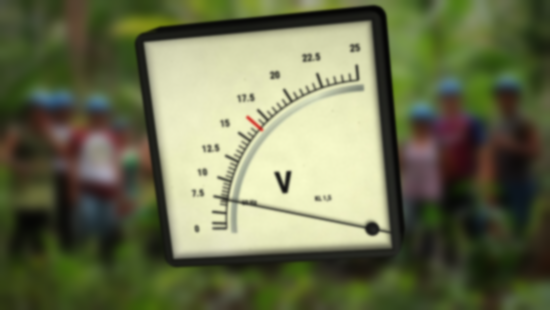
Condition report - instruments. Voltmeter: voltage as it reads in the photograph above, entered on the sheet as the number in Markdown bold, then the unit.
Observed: **7.5** V
